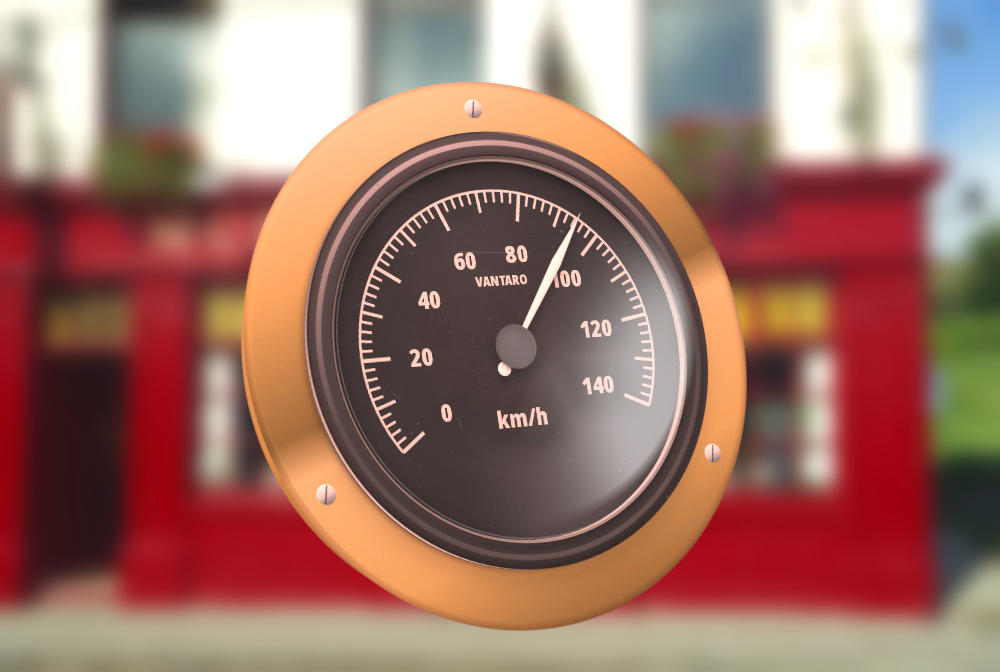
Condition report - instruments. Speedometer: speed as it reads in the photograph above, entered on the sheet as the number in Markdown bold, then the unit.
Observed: **94** km/h
